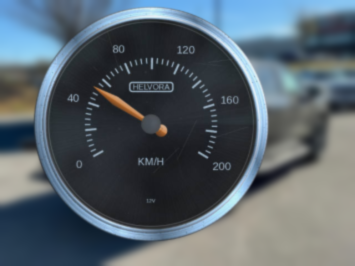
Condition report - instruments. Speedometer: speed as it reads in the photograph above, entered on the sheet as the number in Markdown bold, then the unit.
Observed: **52** km/h
